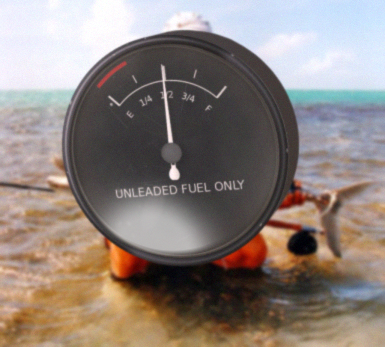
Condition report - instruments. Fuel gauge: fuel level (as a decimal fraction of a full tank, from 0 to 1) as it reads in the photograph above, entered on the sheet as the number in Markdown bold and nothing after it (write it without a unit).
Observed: **0.5**
